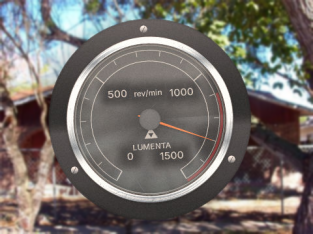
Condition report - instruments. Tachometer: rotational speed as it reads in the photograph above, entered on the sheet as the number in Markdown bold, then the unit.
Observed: **1300** rpm
